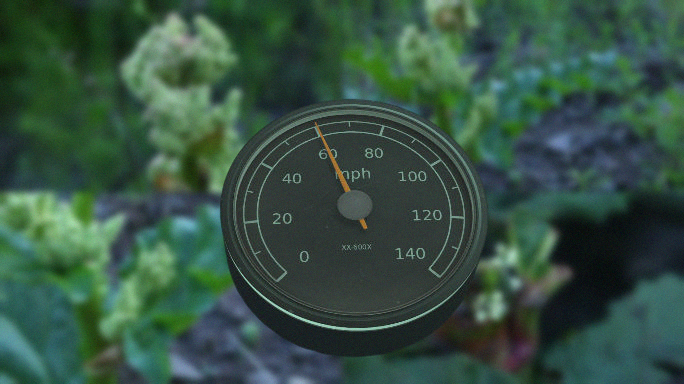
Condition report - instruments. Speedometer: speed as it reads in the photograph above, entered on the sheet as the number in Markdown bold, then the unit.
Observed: **60** mph
